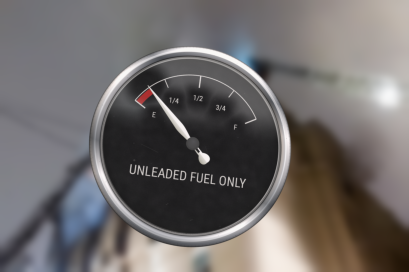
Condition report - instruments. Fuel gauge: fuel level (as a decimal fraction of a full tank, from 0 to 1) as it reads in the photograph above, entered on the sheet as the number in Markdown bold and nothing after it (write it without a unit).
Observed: **0.125**
